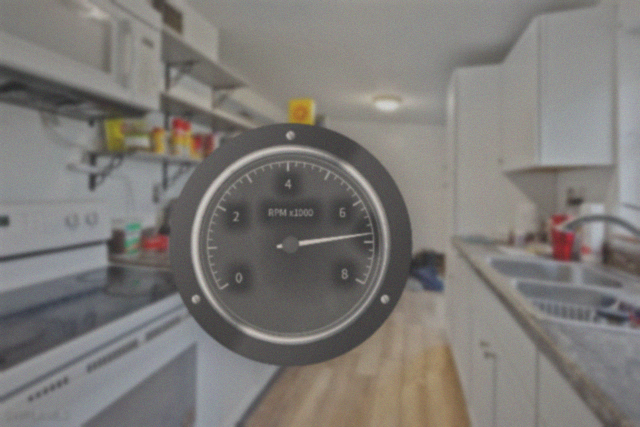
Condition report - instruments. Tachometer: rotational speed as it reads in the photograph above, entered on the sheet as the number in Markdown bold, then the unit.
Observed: **6800** rpm
